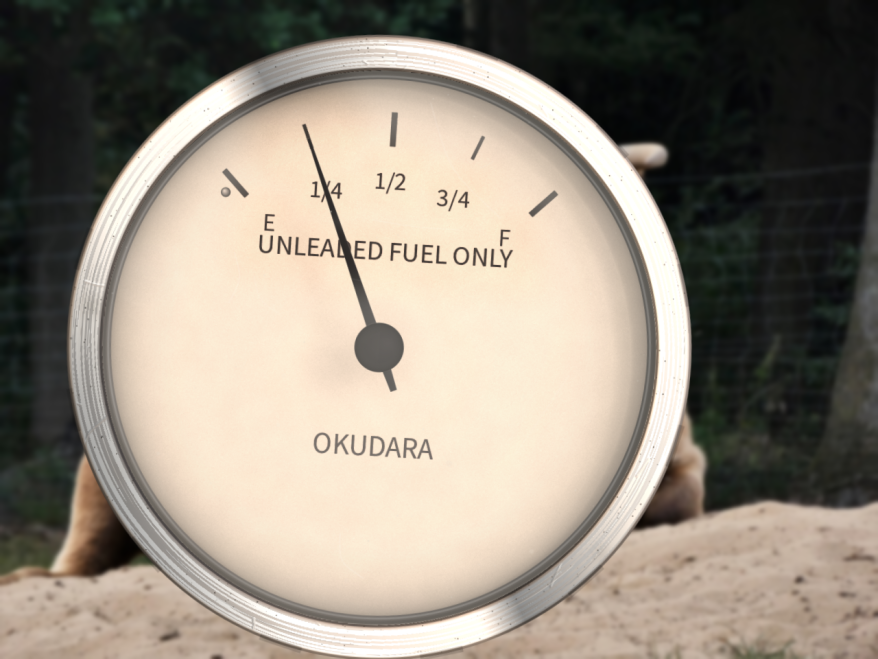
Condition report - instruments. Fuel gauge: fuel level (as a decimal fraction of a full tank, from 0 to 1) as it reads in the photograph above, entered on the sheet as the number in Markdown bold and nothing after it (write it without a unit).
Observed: **0.25**
